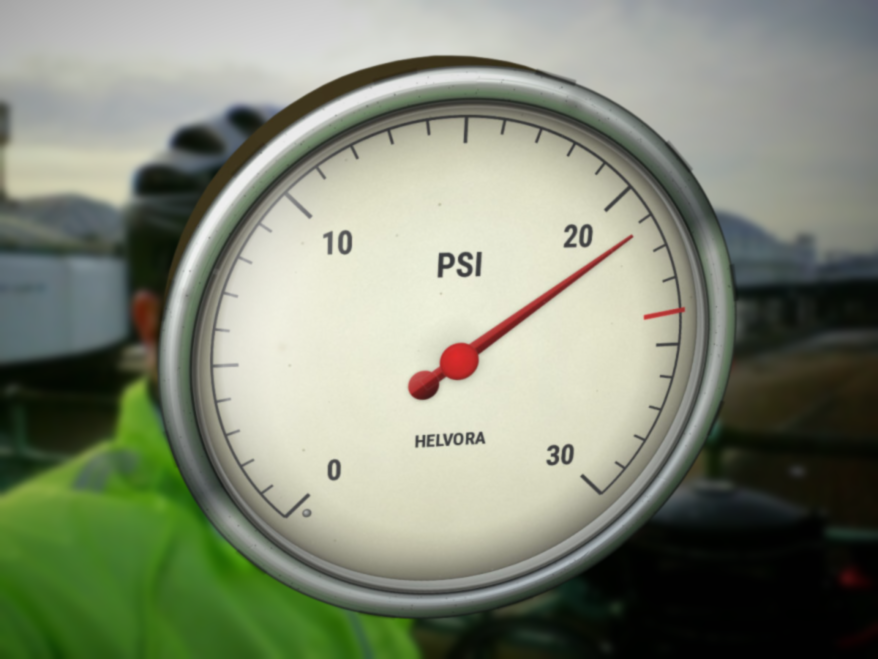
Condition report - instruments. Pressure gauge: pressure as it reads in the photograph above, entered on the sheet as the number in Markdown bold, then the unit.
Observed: **21** psi
